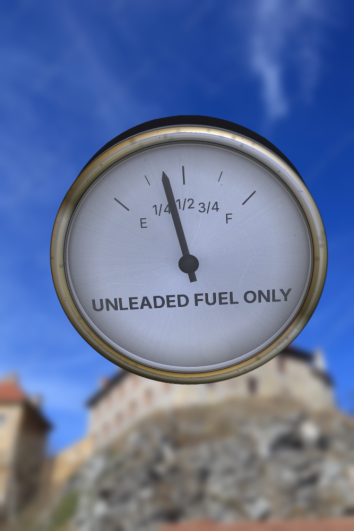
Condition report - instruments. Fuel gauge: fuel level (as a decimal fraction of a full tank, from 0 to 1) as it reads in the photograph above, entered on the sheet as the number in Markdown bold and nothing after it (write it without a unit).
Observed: **0.375**
